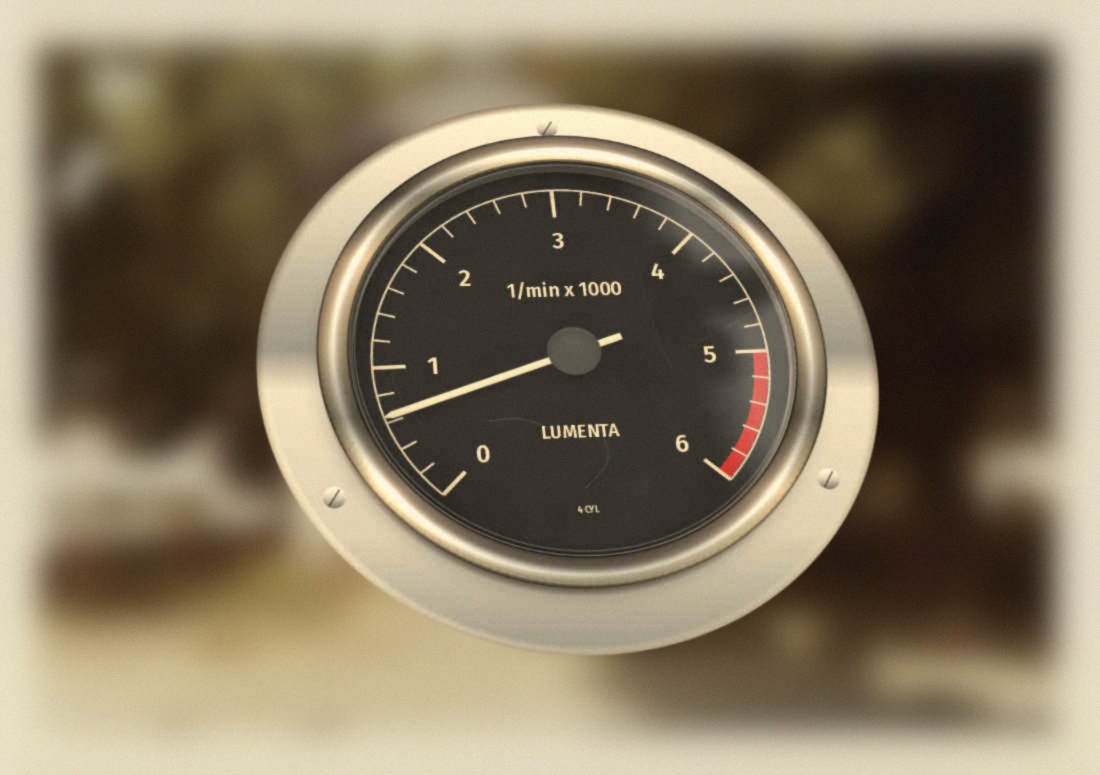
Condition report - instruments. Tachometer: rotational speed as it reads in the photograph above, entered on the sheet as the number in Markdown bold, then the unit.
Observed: **600** rpm
